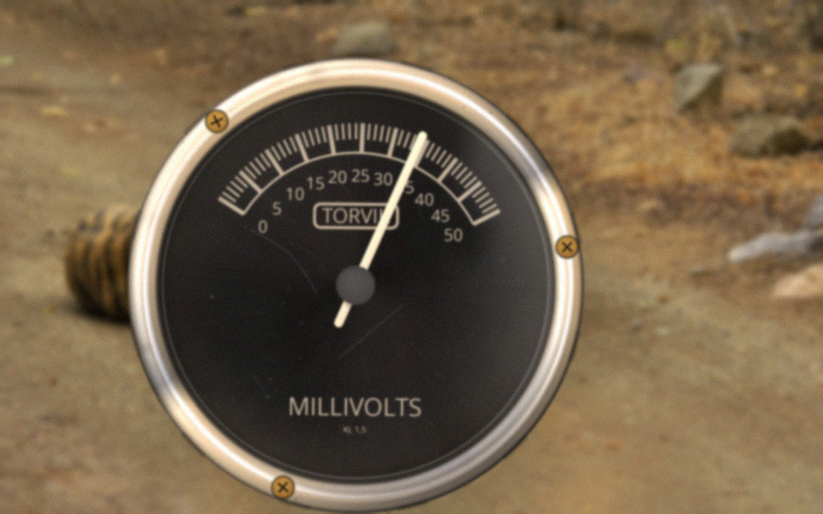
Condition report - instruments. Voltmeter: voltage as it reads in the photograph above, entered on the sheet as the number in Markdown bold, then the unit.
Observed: **34** mV
